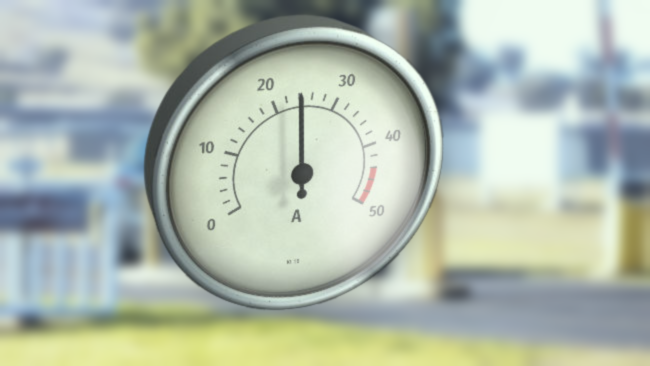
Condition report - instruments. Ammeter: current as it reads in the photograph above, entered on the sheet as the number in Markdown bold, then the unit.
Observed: **24** A
